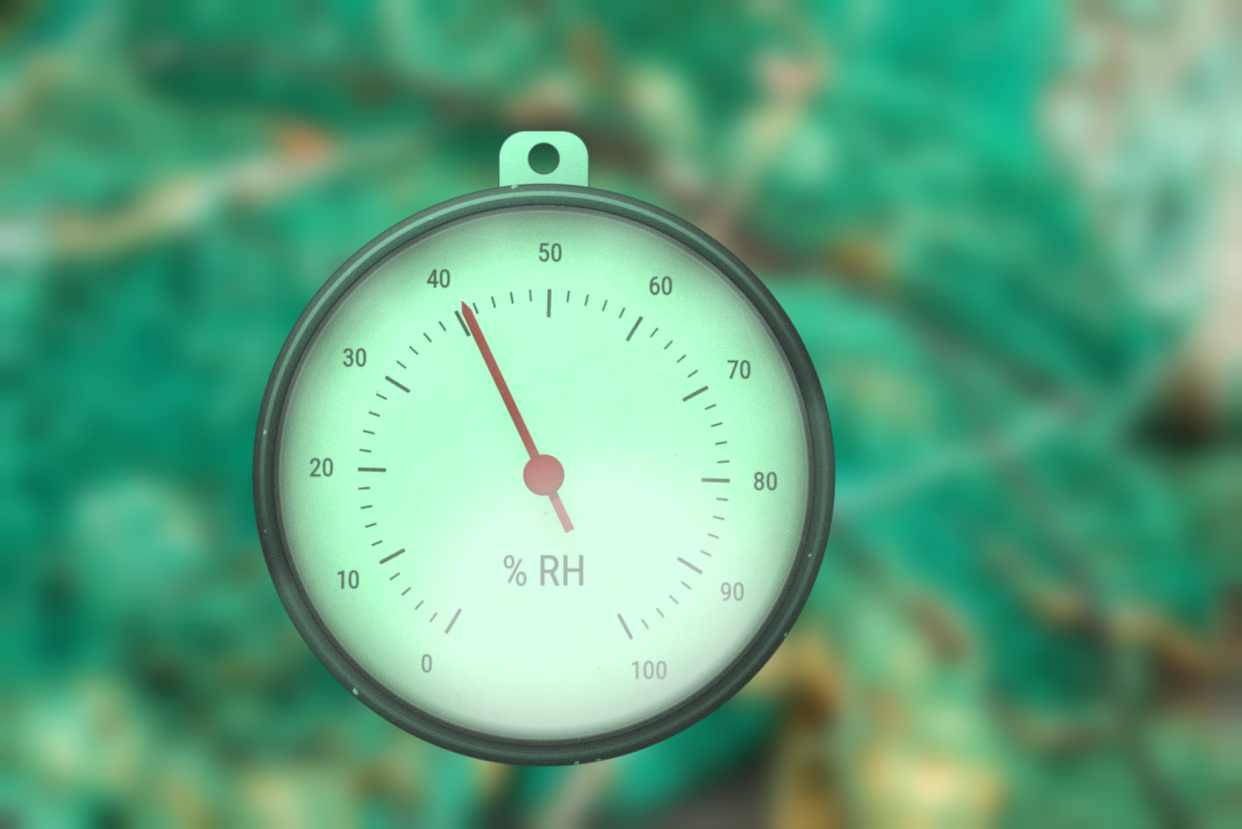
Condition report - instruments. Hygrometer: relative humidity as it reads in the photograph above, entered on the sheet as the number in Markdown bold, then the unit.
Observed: **41** %
